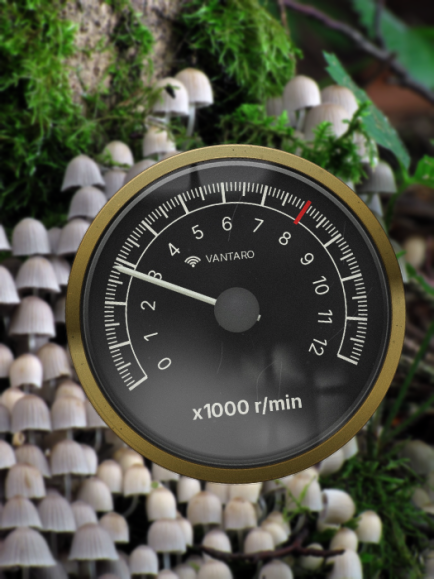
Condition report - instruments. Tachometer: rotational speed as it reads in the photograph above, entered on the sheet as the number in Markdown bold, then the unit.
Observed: **2800** rpm
